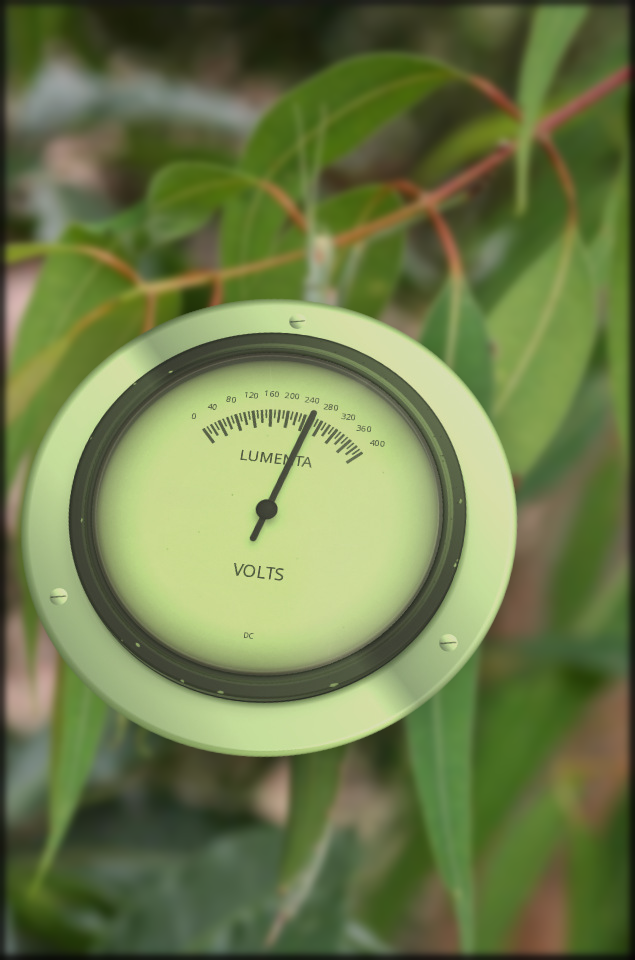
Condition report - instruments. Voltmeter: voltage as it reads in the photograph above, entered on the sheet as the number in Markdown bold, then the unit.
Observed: **260** V
